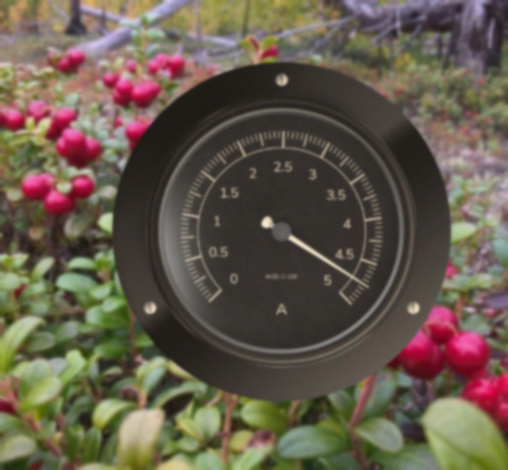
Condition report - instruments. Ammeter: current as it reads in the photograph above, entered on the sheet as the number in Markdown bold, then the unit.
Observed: **4.75** A
